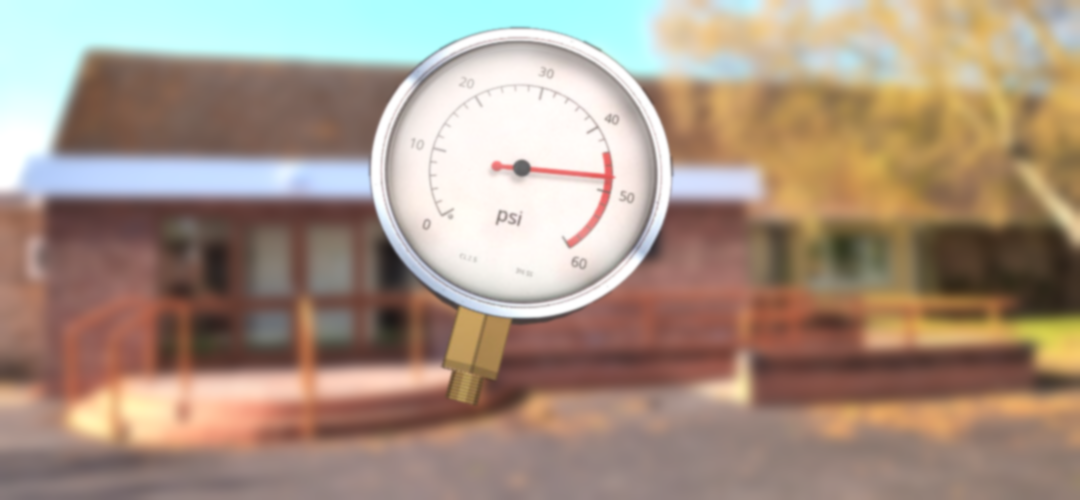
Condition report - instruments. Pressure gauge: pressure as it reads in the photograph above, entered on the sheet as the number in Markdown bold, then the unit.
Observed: **48** psi
